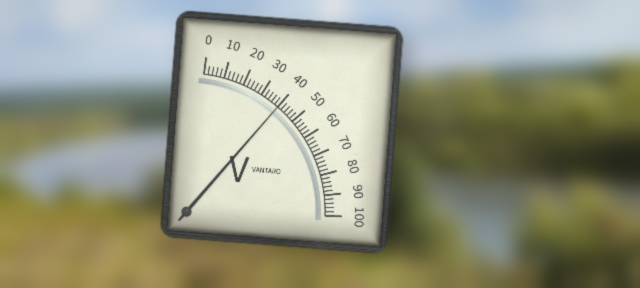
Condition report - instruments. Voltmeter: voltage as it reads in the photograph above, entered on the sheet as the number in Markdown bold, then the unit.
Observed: **40** V
